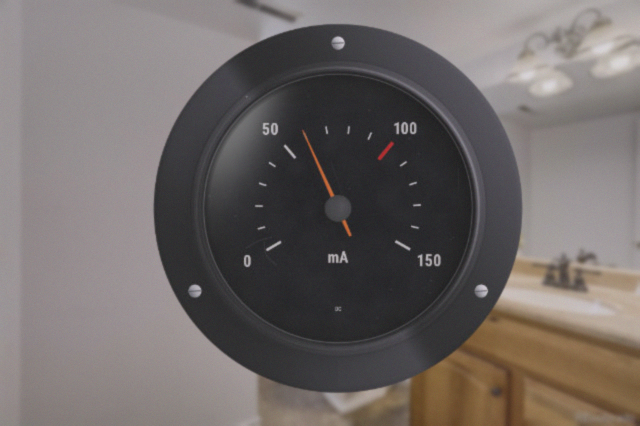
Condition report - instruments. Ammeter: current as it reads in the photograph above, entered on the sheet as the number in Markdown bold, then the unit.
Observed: **60** mA
